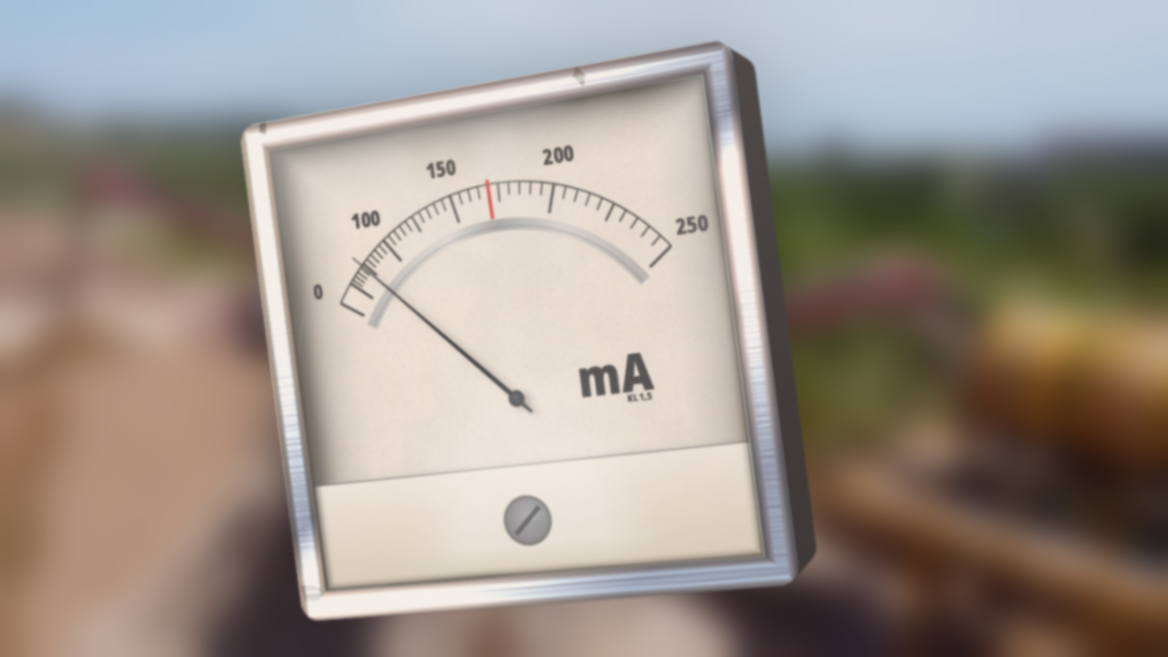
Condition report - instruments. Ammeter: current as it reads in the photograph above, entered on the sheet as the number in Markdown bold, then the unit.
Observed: **75** mA
